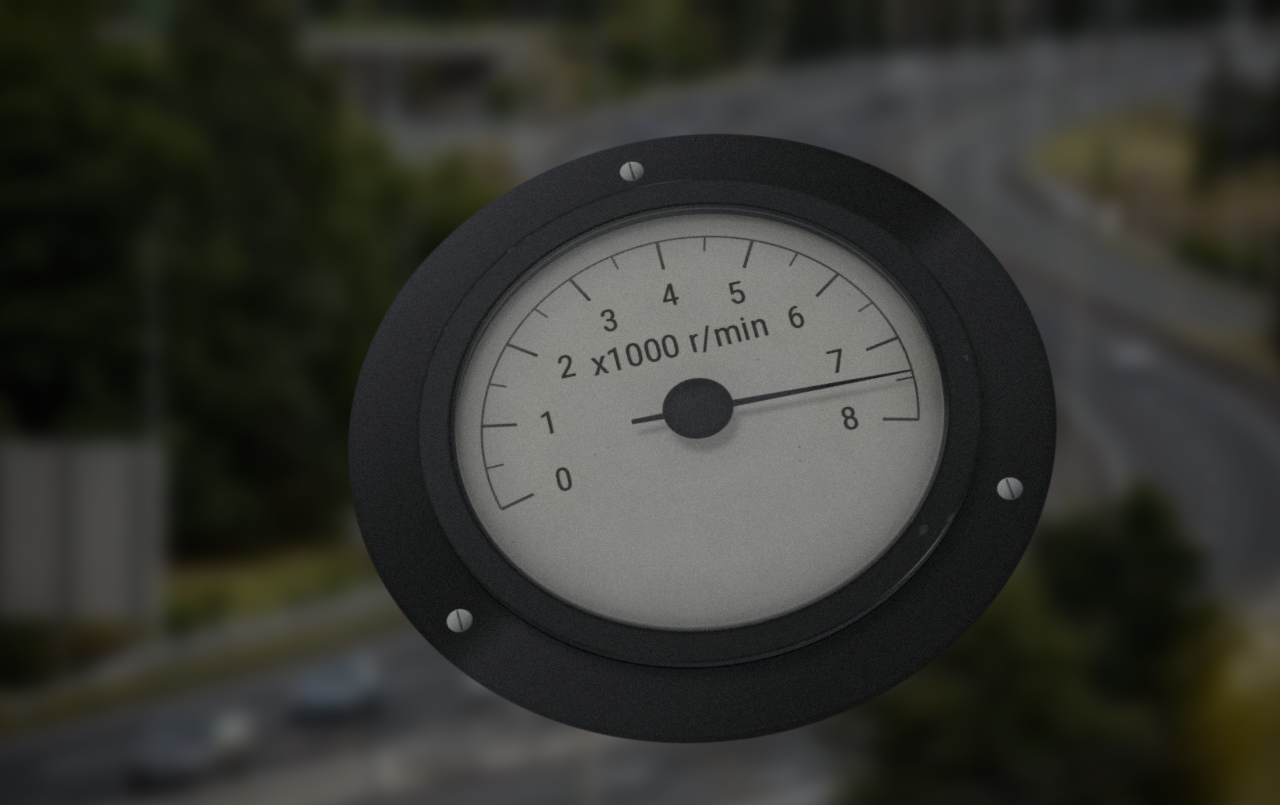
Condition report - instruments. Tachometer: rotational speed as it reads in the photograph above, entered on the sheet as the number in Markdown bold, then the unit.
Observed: **7500** rpm
